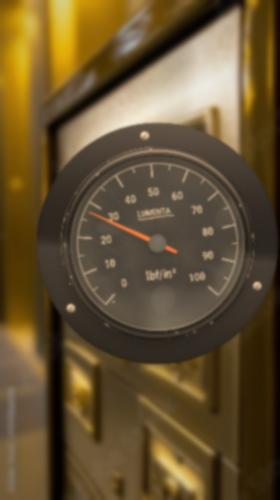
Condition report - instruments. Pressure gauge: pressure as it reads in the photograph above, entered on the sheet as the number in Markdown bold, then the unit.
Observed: **27.5** psi
